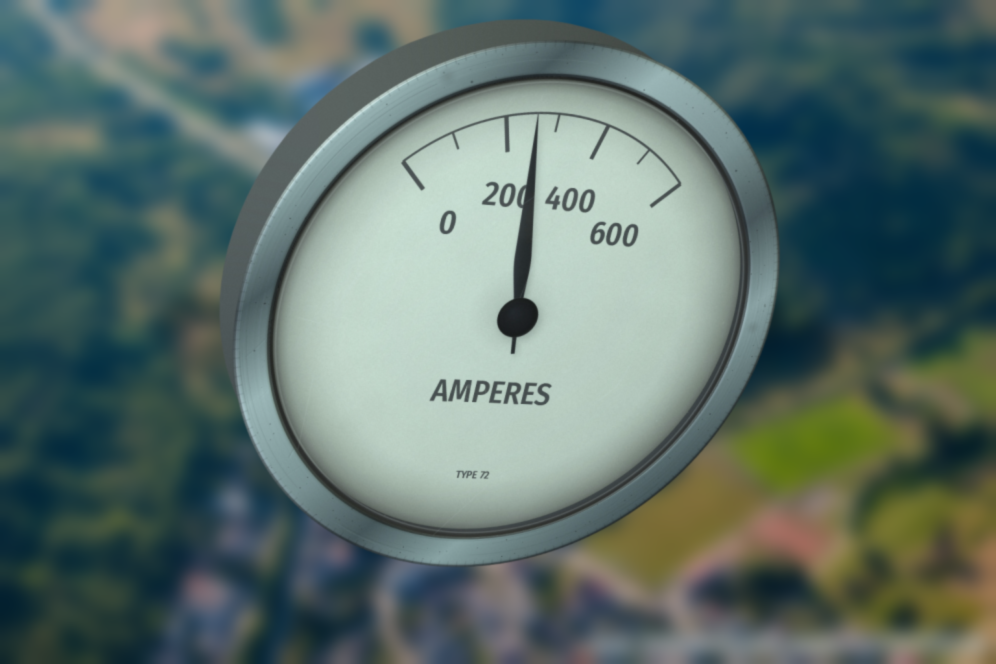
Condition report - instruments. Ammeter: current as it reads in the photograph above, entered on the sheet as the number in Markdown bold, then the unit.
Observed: **250** A
